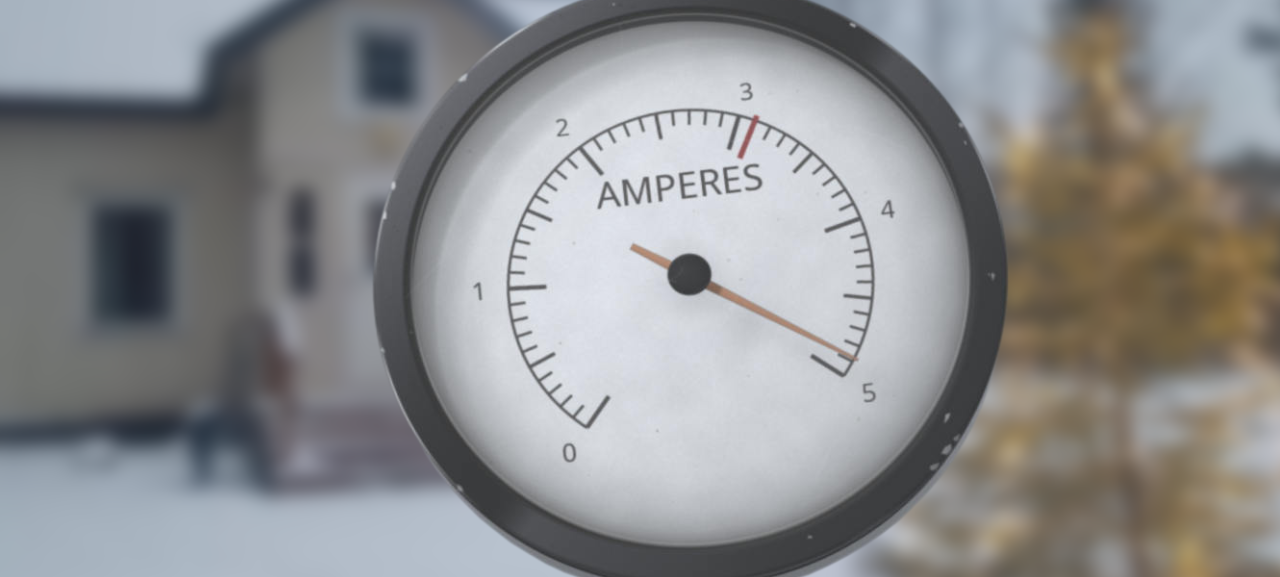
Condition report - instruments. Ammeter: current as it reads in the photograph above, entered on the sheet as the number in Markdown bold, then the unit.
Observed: **4.9** A
